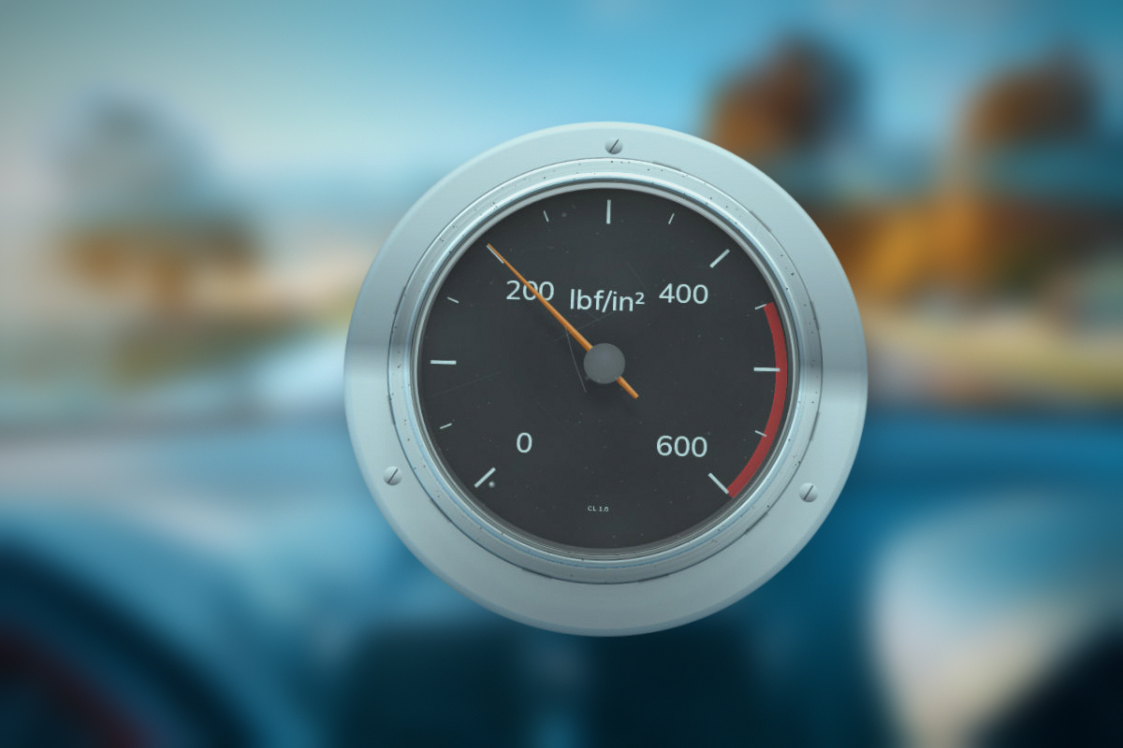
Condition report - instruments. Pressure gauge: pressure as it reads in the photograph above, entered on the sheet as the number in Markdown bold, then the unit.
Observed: **200** psi
